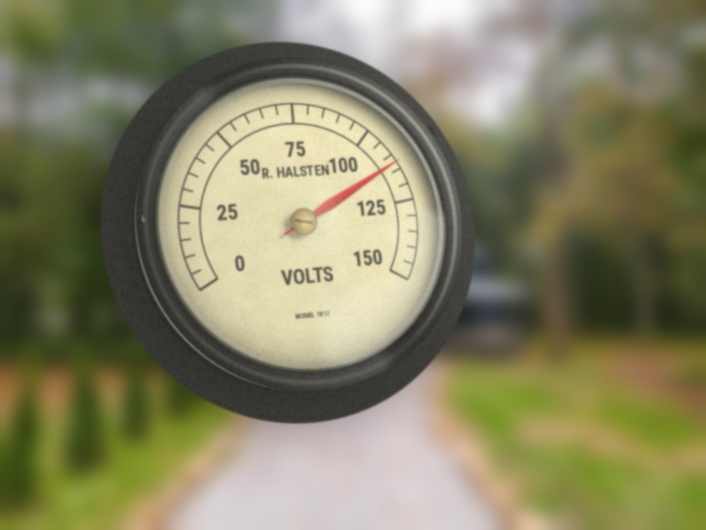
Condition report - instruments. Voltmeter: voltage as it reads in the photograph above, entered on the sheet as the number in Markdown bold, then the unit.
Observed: **112.5** V
